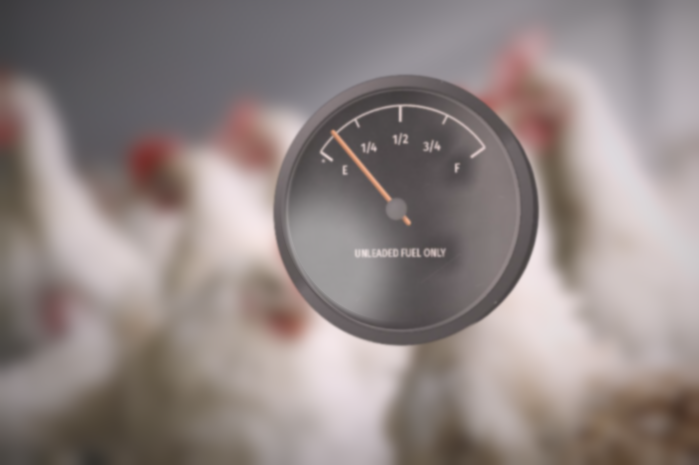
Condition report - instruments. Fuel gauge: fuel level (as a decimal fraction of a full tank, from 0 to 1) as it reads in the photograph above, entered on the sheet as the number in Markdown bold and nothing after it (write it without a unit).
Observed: **0.125**
